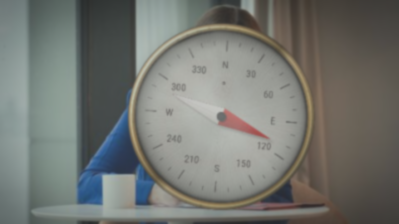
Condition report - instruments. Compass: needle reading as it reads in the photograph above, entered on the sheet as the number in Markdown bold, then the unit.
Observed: **110** °
